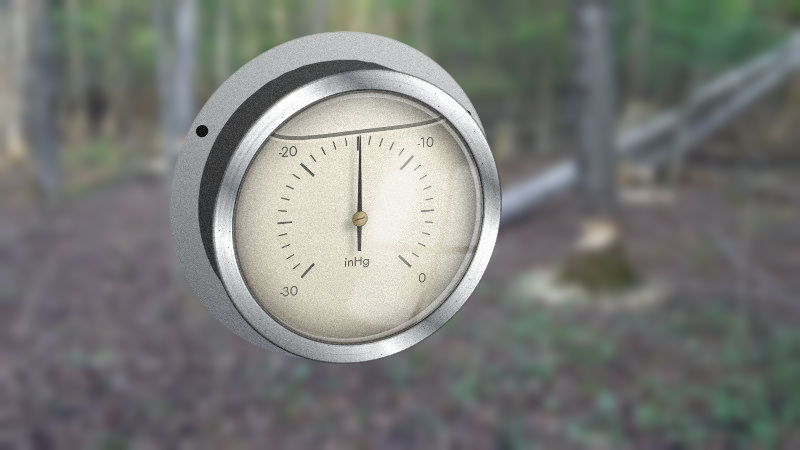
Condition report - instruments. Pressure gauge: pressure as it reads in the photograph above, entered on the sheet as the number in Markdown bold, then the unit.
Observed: **-15** inHg
